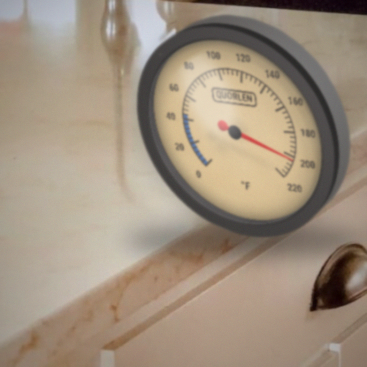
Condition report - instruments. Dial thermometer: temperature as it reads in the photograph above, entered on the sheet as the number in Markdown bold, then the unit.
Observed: **200** °F
